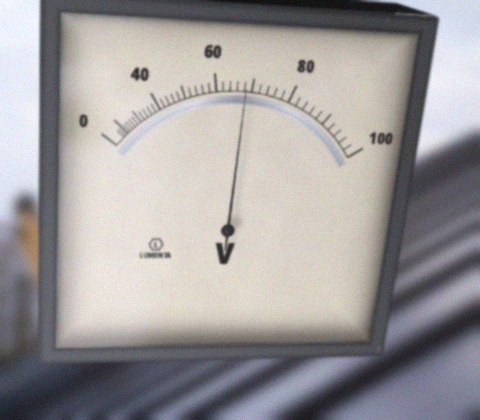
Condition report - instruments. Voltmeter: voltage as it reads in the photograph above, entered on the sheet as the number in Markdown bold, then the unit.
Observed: **68** V
